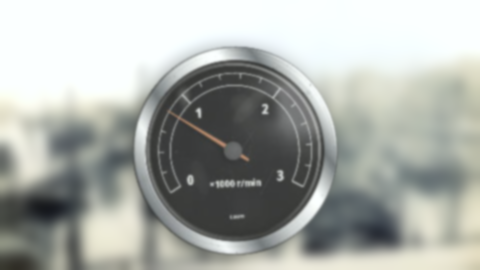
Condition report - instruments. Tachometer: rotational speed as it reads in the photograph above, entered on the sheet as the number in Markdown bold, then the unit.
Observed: **800** rpm
